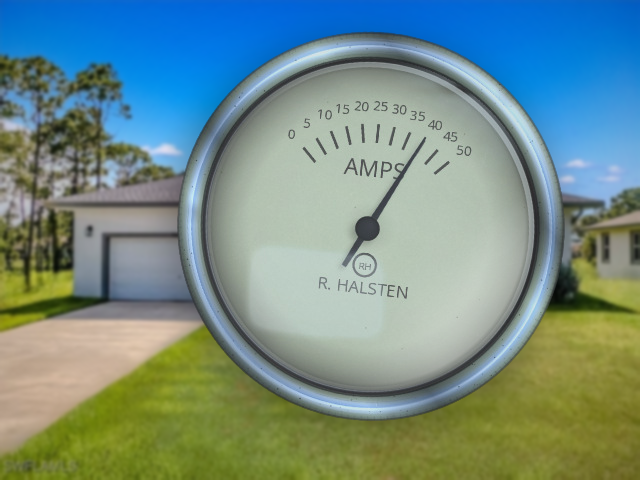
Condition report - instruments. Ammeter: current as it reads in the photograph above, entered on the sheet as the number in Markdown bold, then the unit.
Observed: **40** A
